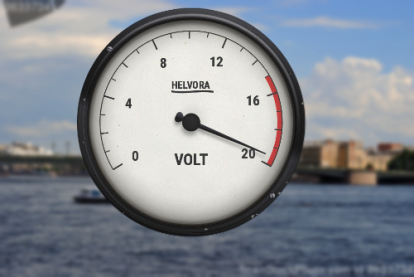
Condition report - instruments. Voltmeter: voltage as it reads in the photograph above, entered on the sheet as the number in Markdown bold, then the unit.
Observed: **19.5** V
